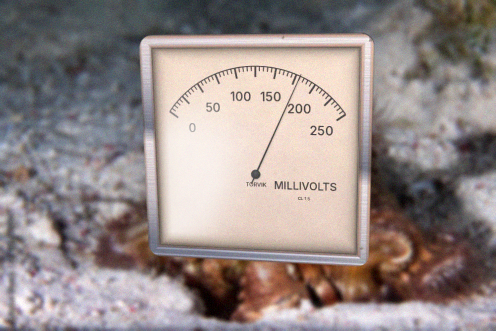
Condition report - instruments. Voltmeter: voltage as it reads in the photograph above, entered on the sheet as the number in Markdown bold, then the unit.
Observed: **180** mV
